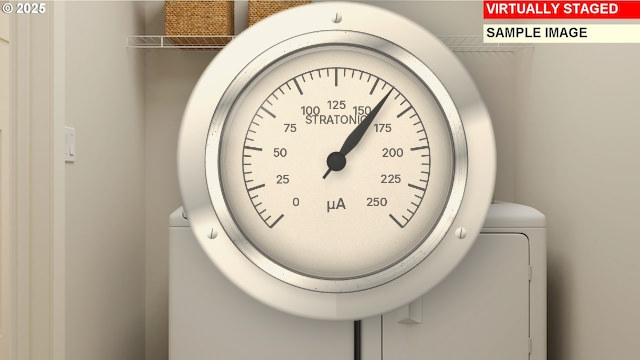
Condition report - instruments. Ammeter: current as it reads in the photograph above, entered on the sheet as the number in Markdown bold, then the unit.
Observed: **160** µA
